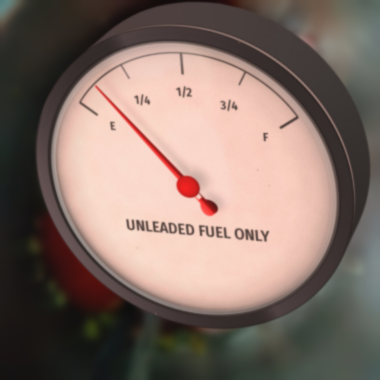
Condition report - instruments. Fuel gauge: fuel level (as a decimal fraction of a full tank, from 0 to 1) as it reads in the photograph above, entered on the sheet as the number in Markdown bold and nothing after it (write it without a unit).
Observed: **0.125**
